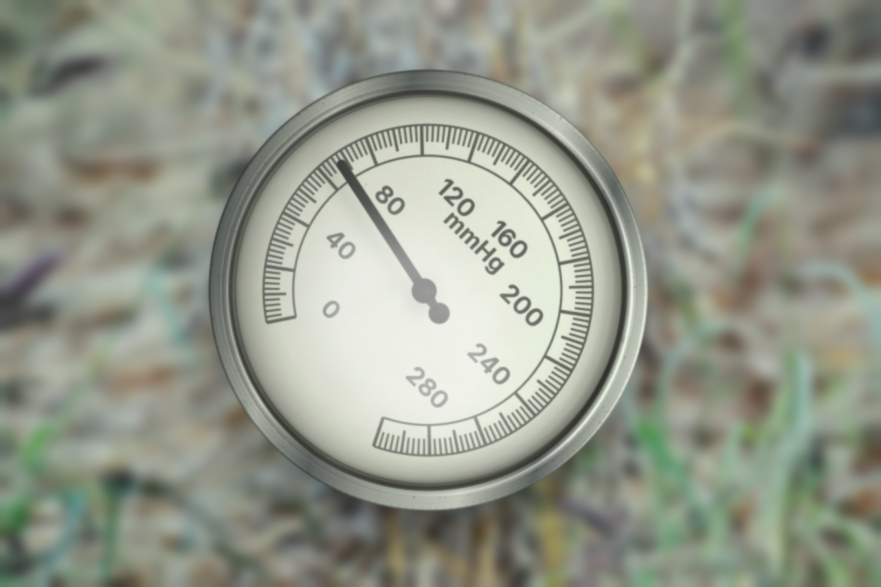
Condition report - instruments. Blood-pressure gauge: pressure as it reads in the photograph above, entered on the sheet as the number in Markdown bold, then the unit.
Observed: **68** mmHg
